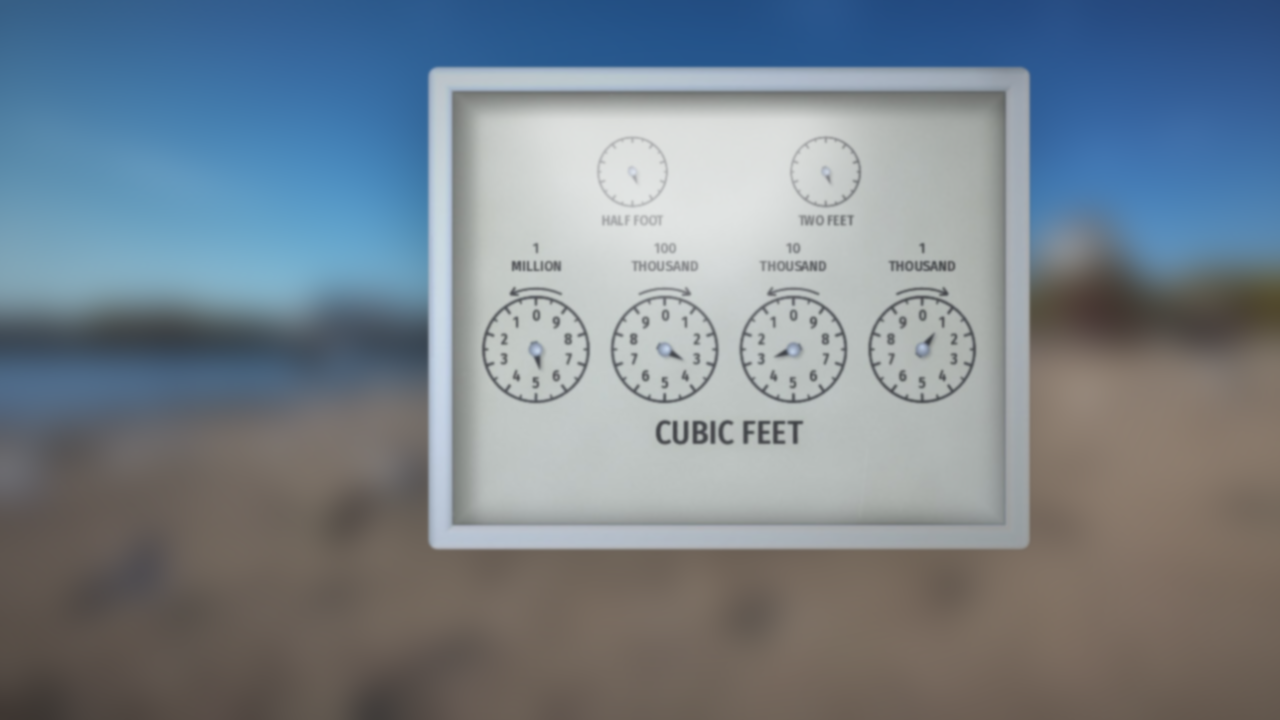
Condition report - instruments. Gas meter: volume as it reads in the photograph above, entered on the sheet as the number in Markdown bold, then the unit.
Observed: **533100** ft³
